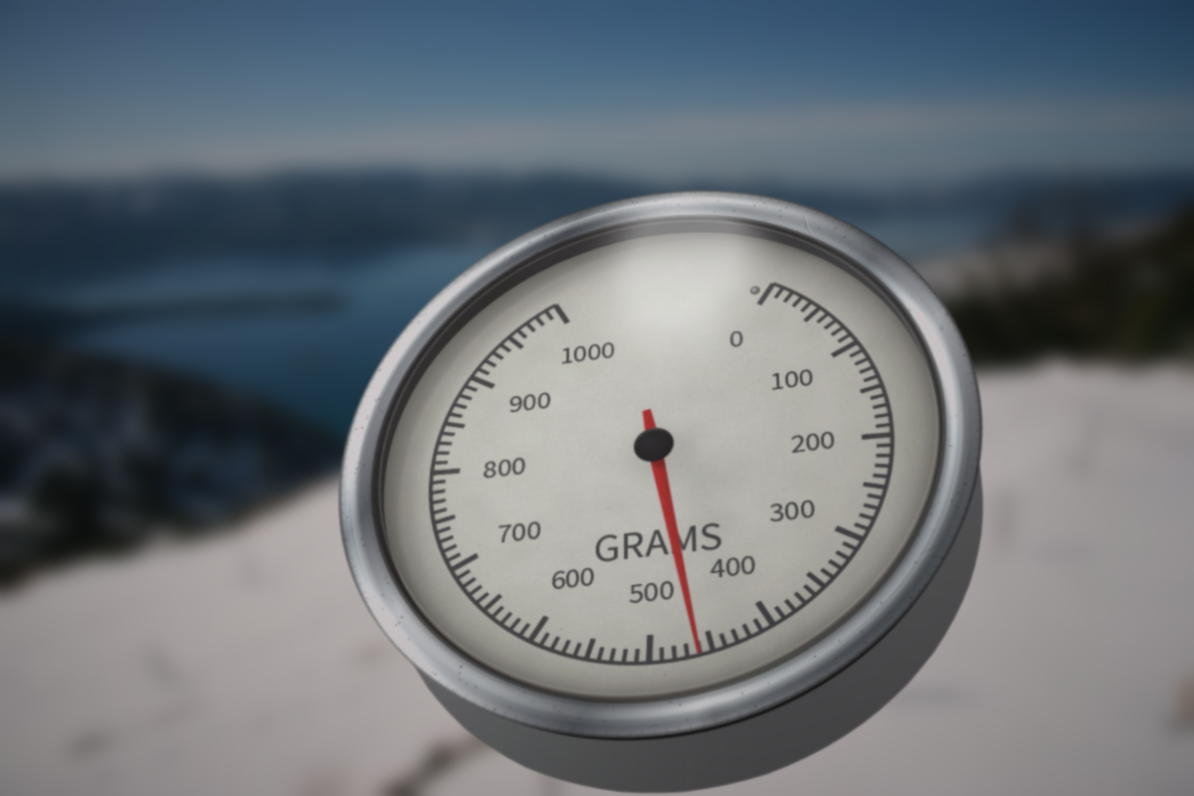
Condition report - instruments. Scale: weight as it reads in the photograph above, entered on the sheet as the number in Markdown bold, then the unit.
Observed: **460** g
